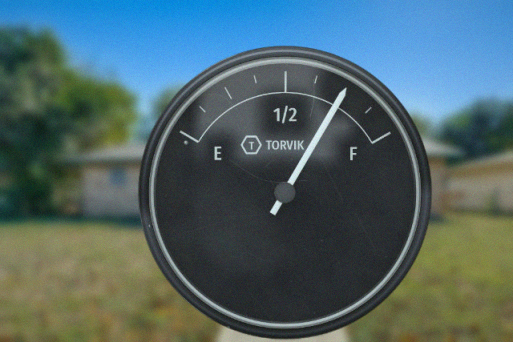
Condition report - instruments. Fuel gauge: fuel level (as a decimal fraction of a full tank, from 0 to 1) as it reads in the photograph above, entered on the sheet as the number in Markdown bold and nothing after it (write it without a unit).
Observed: **0.75**
